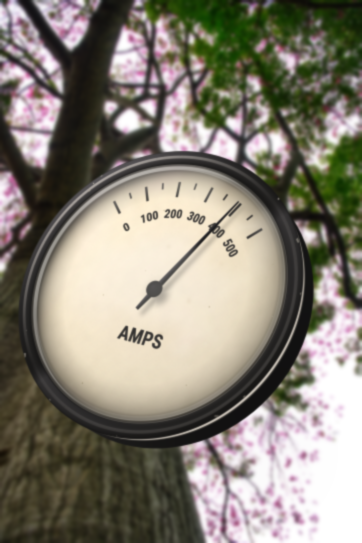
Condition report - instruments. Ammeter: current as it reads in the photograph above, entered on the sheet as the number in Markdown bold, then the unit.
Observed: **400** A
